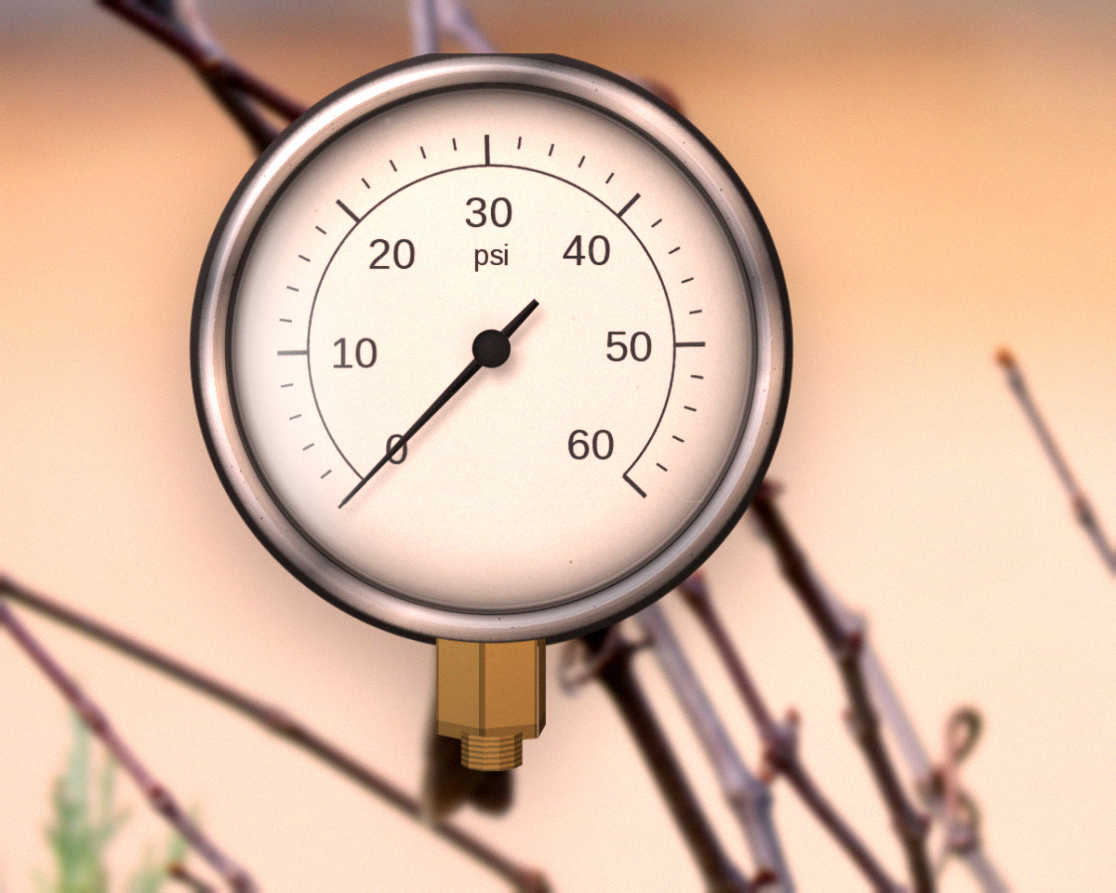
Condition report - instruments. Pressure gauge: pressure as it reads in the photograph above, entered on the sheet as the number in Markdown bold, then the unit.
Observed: **0** psi
